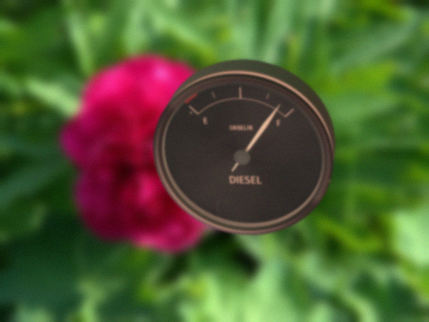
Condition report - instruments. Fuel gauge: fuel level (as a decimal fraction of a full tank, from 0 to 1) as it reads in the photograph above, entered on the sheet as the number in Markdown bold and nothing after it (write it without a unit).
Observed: **0.875**
